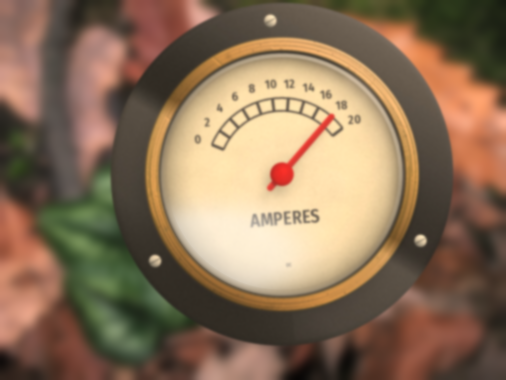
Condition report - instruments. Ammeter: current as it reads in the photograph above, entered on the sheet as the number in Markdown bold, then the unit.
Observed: **18** A
